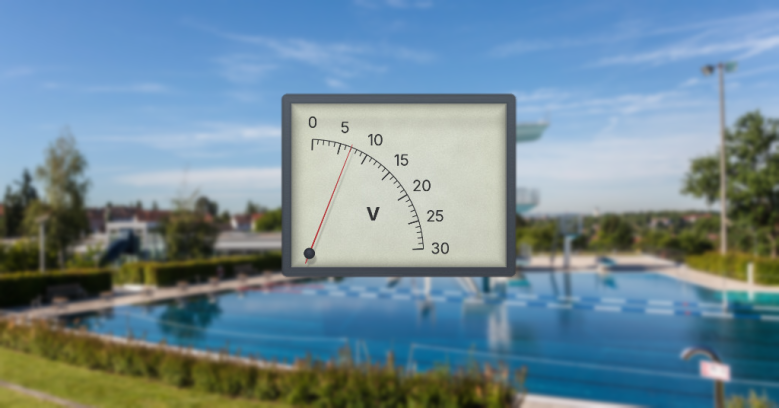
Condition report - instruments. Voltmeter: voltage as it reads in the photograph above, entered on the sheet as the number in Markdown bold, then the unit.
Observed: **7** V
